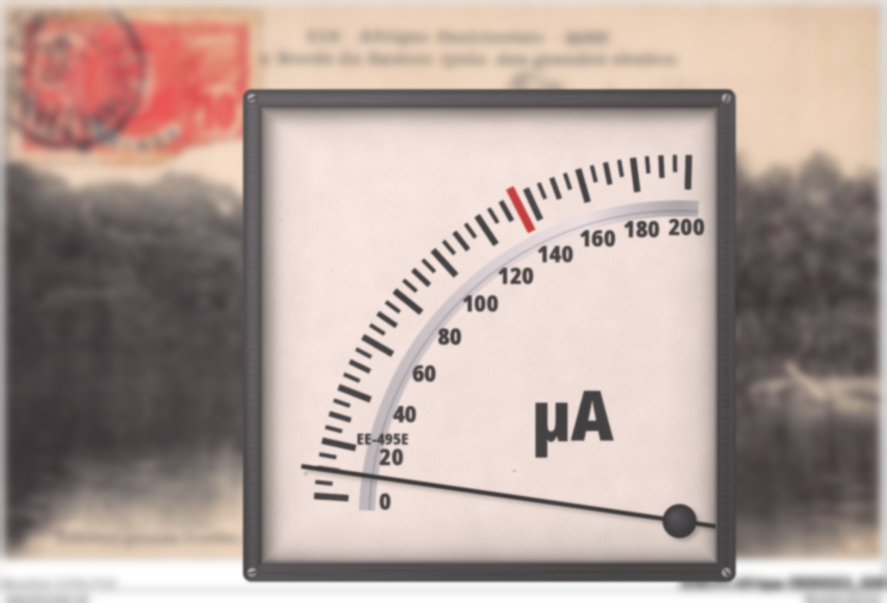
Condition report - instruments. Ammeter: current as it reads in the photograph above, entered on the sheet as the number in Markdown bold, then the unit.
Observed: **10** µA
